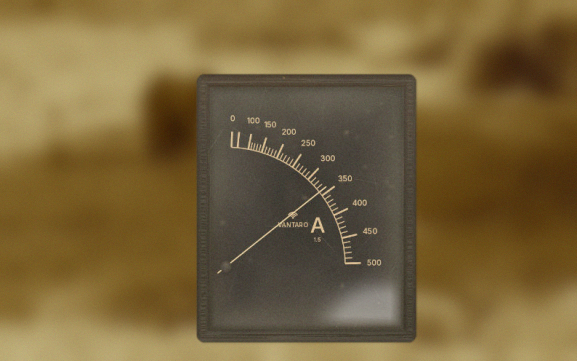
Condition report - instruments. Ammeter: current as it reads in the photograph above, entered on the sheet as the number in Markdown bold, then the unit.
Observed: **340** A
